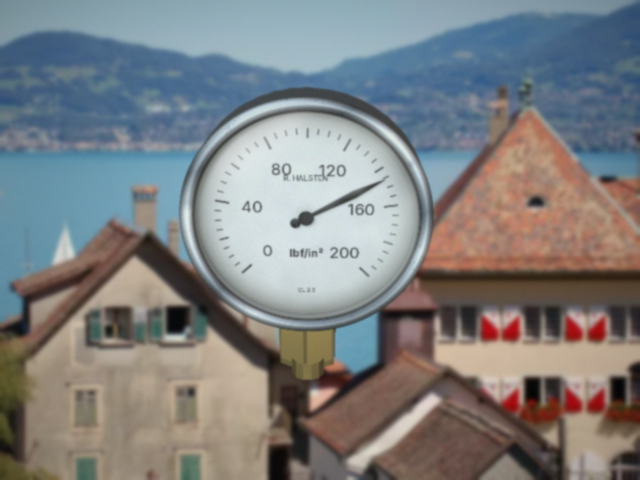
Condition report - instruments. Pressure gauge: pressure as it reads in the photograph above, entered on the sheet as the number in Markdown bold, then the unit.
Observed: **145** psi
